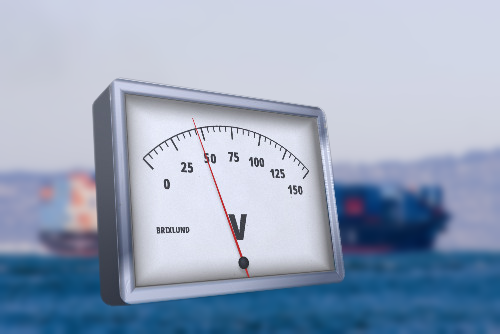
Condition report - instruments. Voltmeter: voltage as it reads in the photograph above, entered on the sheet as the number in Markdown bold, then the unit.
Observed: **45** V
